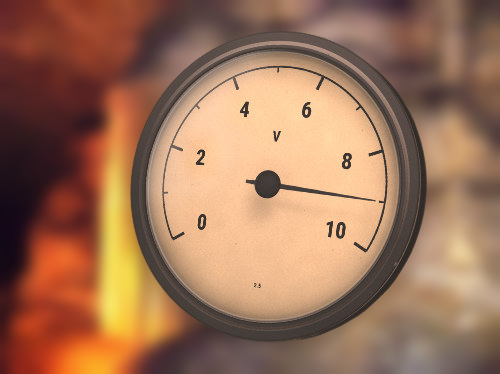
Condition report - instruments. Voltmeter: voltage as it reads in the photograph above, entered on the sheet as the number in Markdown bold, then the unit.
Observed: **9** V
